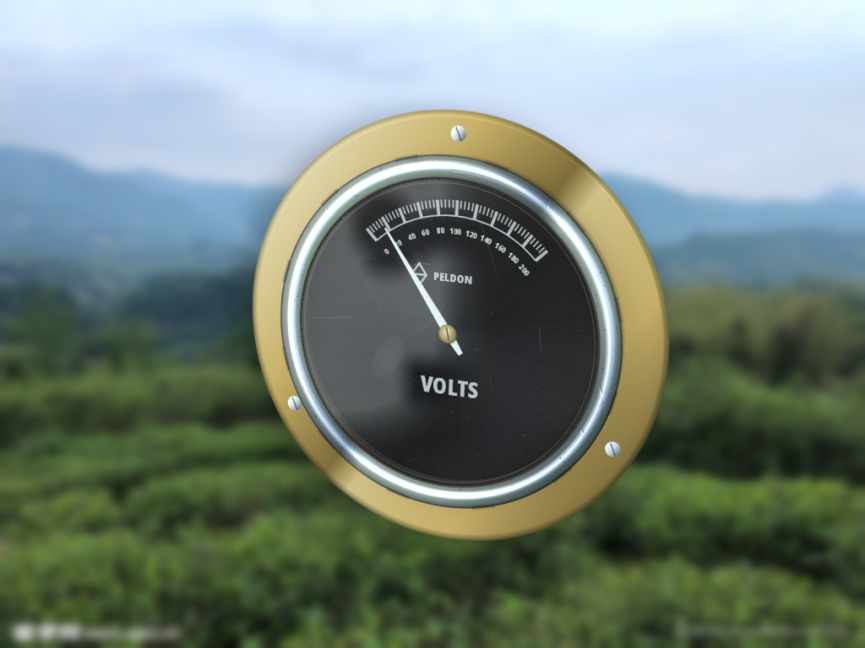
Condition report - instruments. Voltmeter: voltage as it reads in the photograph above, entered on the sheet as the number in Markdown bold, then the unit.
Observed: **20** V
